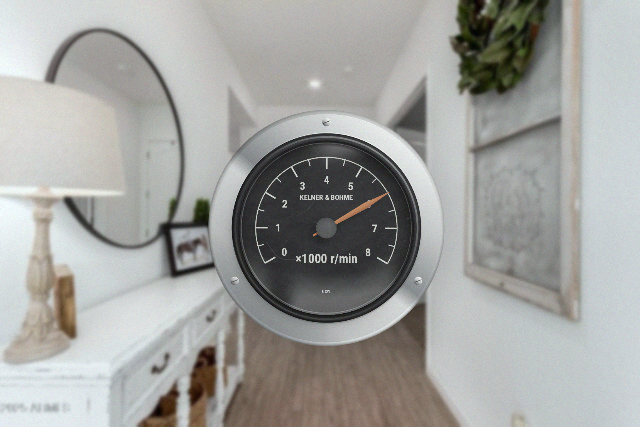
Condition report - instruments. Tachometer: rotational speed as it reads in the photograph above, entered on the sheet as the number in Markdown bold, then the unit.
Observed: **6000** rpm
